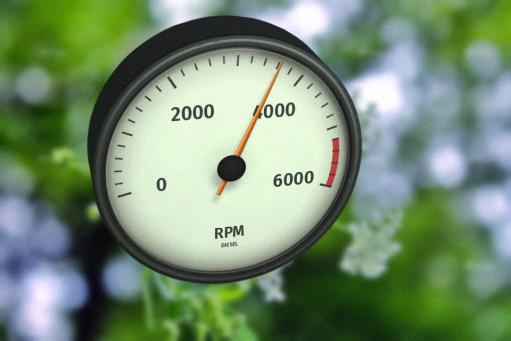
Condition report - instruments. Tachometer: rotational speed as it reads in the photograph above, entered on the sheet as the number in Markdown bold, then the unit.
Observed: **3600** rpm
